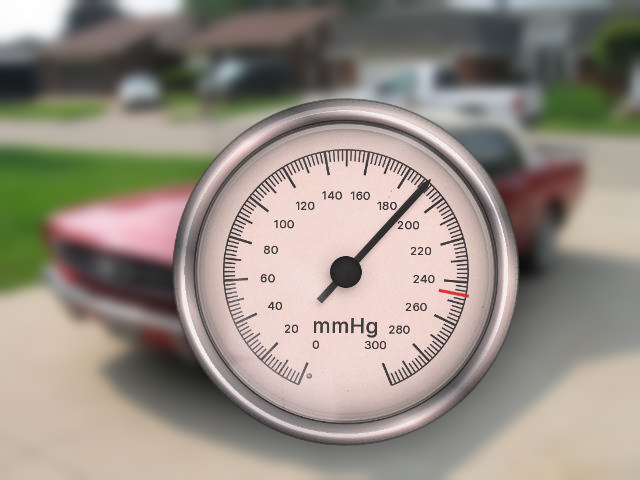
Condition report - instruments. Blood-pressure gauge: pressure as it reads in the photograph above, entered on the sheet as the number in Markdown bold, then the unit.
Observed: **190** mmHg
